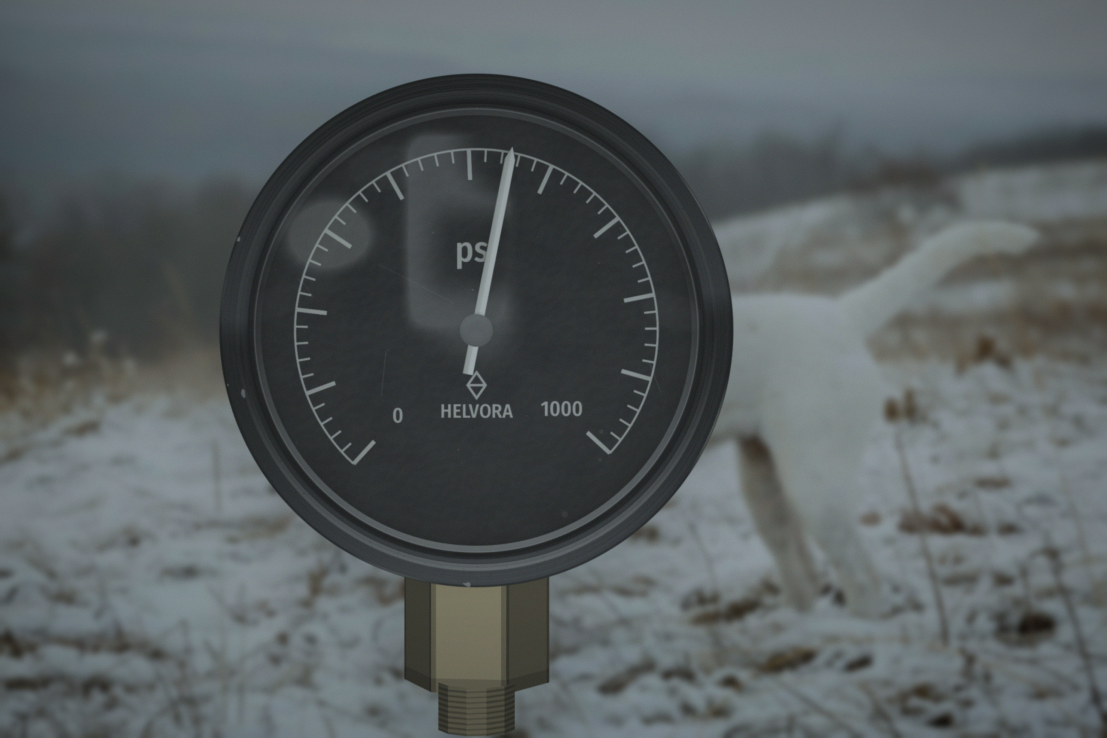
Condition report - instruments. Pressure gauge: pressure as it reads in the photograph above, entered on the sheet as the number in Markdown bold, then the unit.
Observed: **550** psi
